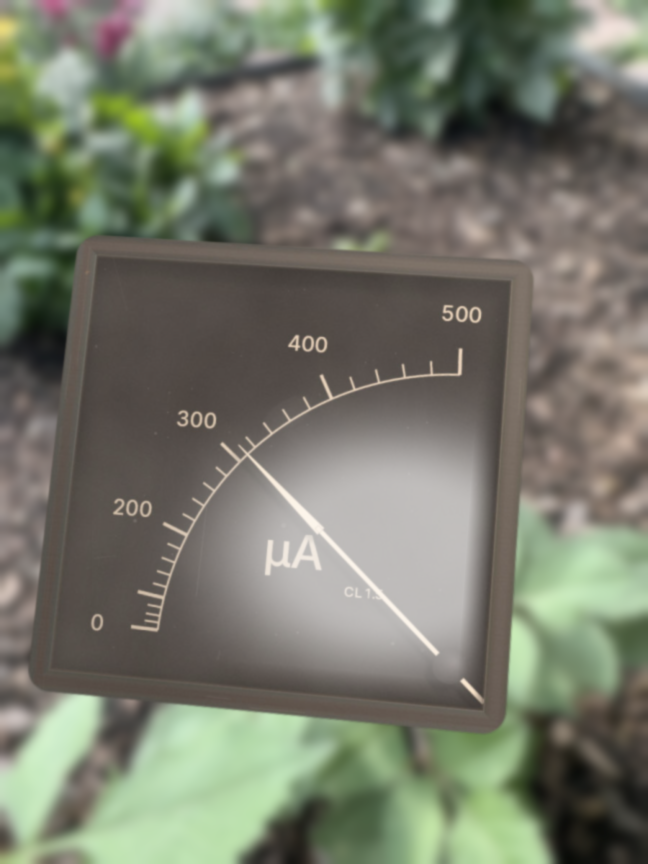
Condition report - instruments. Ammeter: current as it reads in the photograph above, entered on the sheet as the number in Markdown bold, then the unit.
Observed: **310** µA
